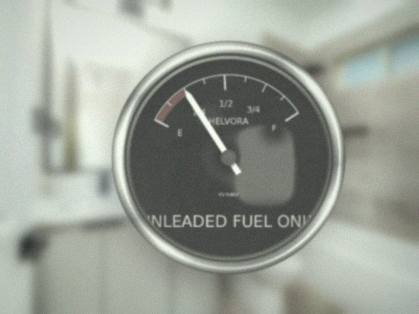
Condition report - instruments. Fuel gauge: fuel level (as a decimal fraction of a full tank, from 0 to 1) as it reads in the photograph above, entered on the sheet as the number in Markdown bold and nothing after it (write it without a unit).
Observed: **0.25**
